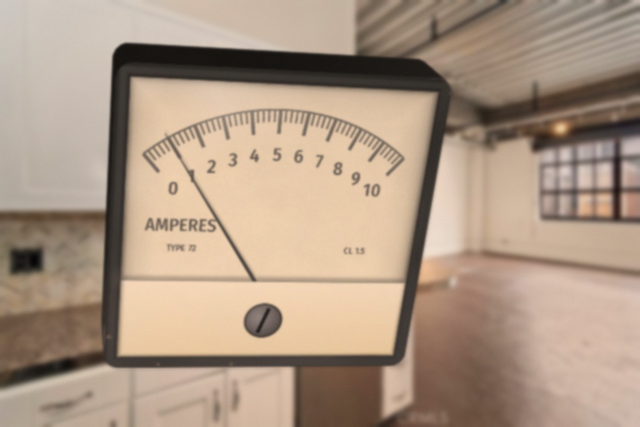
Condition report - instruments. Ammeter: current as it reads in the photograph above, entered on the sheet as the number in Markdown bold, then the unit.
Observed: **1** A
